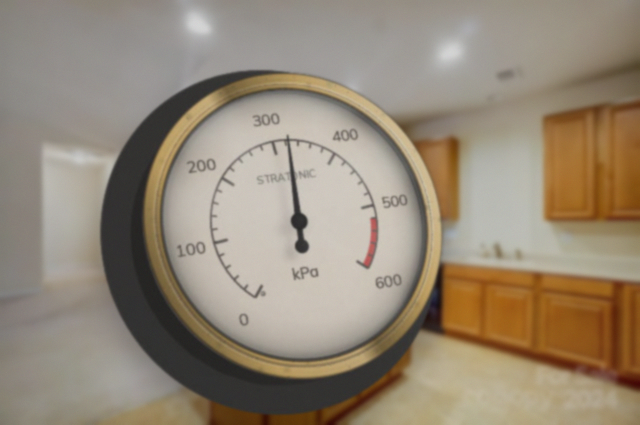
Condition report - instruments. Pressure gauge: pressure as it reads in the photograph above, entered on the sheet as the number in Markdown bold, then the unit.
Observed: **320** kPa
